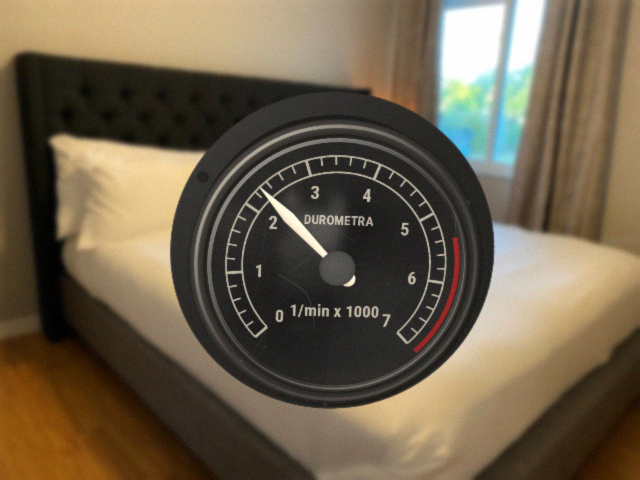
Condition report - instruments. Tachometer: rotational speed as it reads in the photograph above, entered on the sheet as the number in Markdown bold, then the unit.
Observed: **2300** rpm
